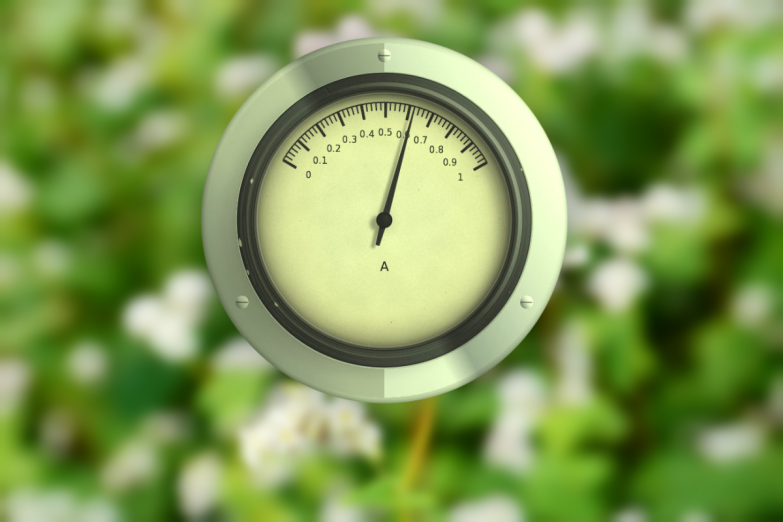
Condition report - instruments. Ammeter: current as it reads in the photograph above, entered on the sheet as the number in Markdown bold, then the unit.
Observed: **0.62** A
